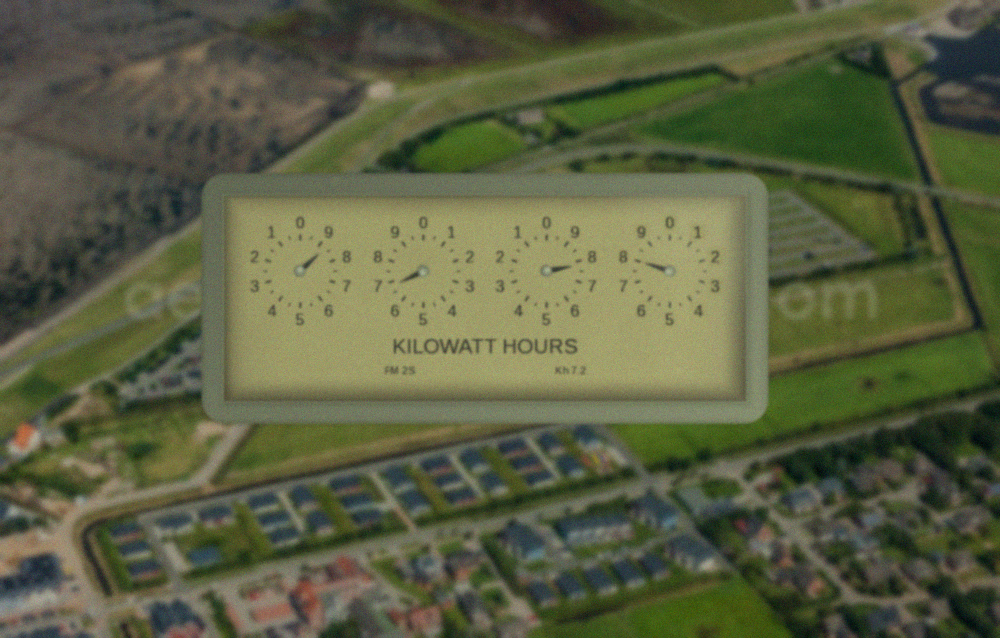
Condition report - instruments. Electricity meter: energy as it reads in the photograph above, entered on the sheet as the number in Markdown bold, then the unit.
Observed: **8678** kWh
